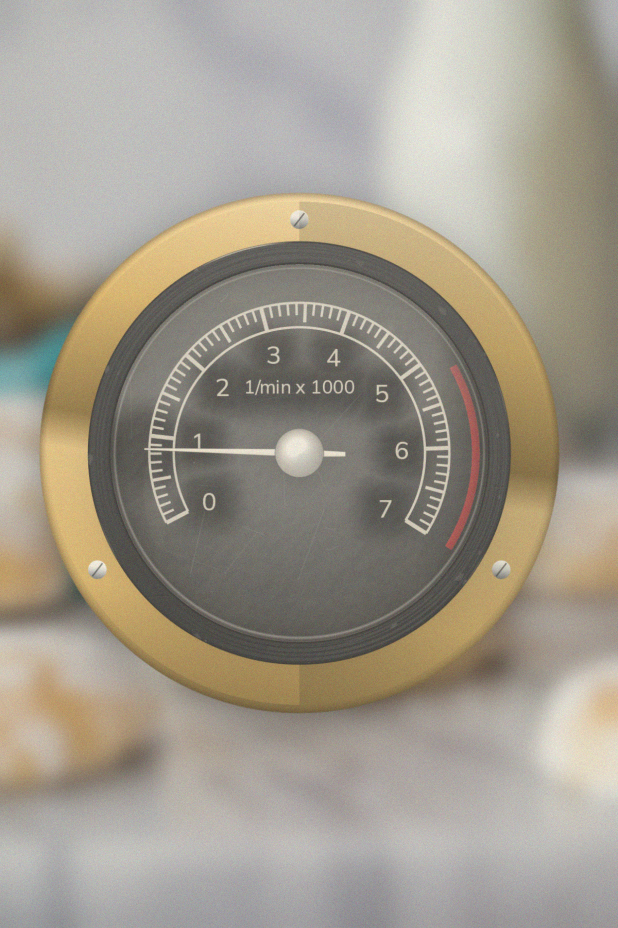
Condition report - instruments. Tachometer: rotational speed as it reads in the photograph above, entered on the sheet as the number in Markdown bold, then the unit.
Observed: **850** rpm
